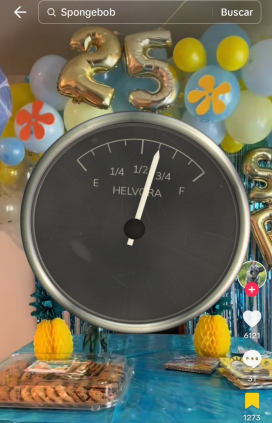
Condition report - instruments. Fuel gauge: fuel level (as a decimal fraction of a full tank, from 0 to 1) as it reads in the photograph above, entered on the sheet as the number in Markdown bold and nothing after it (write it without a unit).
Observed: **0.625**
